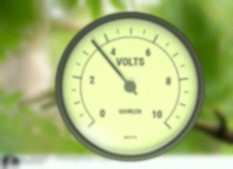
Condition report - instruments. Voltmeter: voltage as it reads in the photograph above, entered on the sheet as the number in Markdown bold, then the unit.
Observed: **3.5** V
